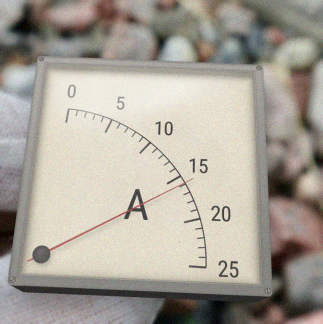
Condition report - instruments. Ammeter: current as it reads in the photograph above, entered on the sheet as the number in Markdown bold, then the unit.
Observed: **16** A
